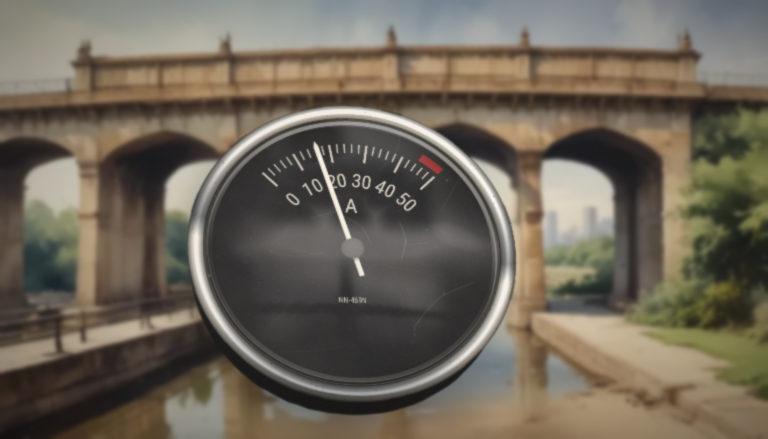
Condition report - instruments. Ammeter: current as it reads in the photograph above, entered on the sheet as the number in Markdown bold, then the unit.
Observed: **16** A
